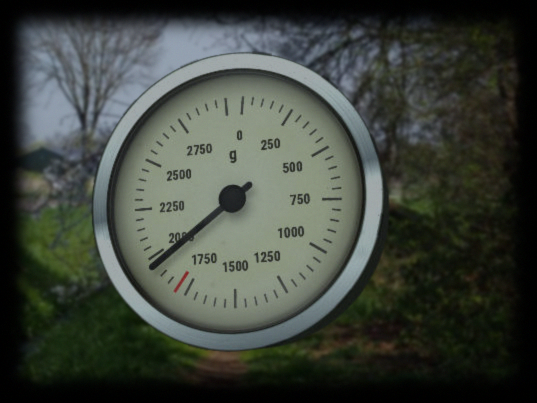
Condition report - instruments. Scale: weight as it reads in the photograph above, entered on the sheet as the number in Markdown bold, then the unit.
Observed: **1950** g
